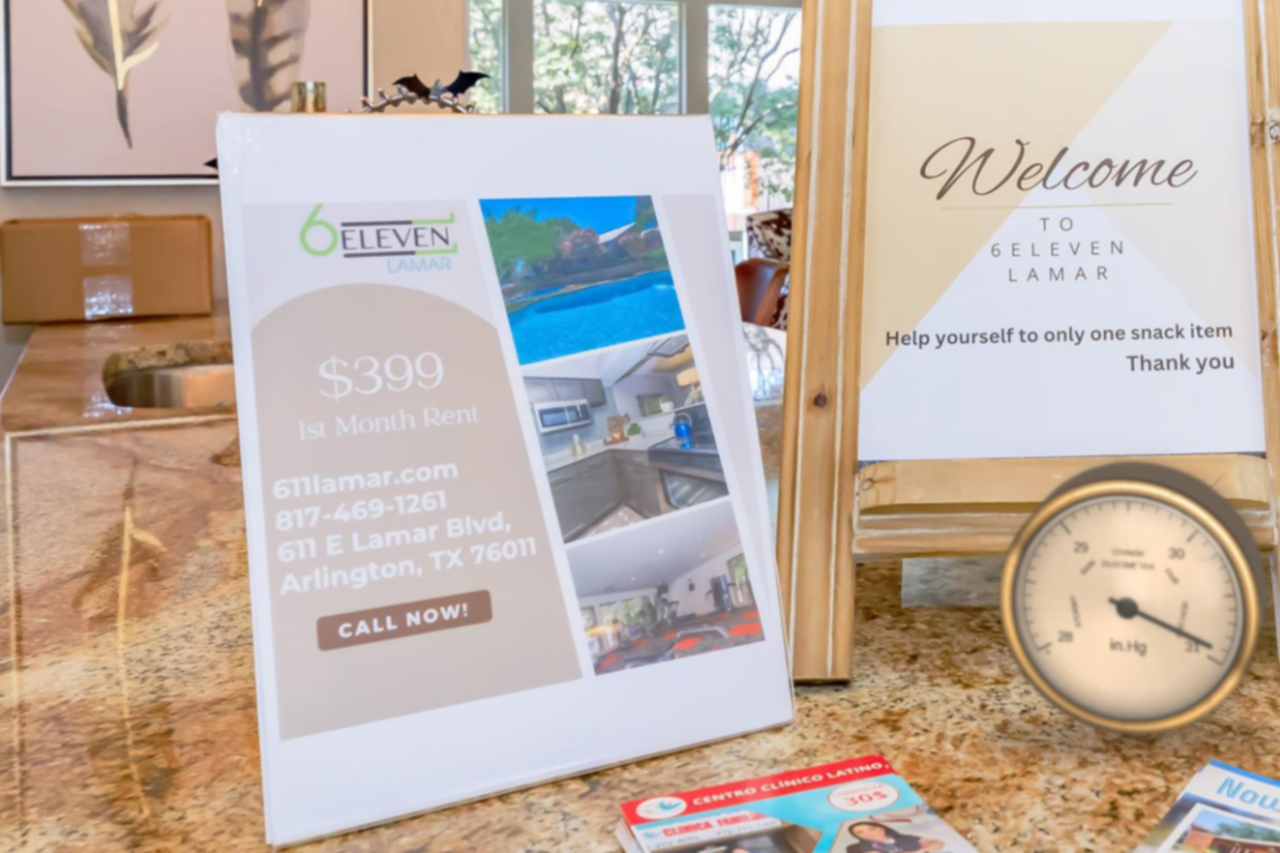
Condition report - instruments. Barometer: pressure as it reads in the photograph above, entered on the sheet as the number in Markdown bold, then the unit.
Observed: **30.9** inHg
